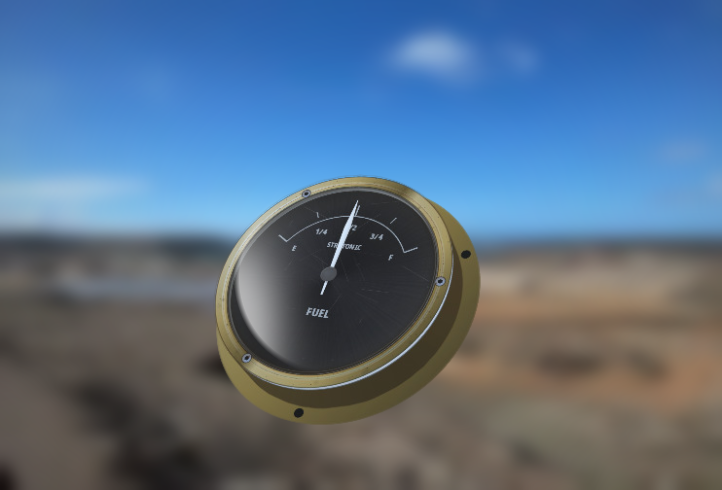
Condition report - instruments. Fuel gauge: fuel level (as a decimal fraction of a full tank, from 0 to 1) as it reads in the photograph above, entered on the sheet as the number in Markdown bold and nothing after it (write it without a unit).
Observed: **0.5**
